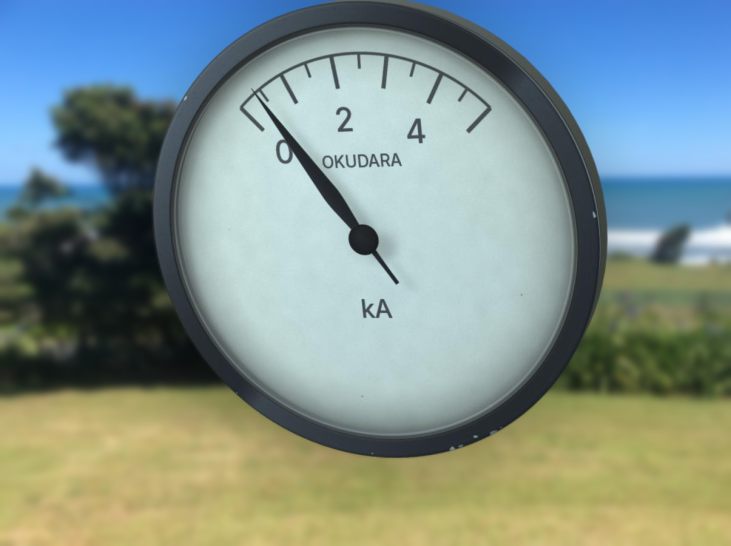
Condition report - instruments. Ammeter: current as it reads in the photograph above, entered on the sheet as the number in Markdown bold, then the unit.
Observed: **0.5** kA
